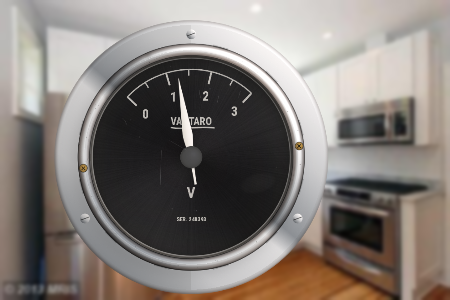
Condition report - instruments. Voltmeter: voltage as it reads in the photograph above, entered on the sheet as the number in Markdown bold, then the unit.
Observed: **1.25** V
